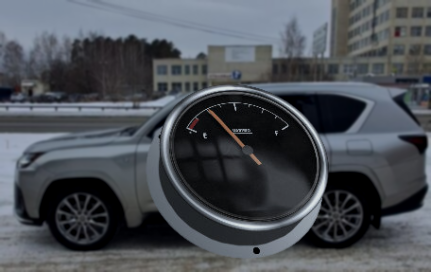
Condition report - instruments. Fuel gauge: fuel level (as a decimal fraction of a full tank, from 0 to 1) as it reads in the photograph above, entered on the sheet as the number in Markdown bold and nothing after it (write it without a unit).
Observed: **0.25**
